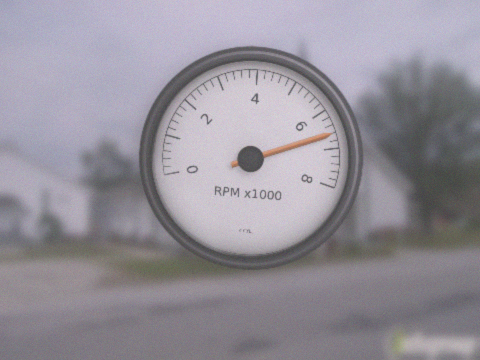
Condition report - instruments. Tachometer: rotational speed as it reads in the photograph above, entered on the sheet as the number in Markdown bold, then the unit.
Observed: **6600** rpm
